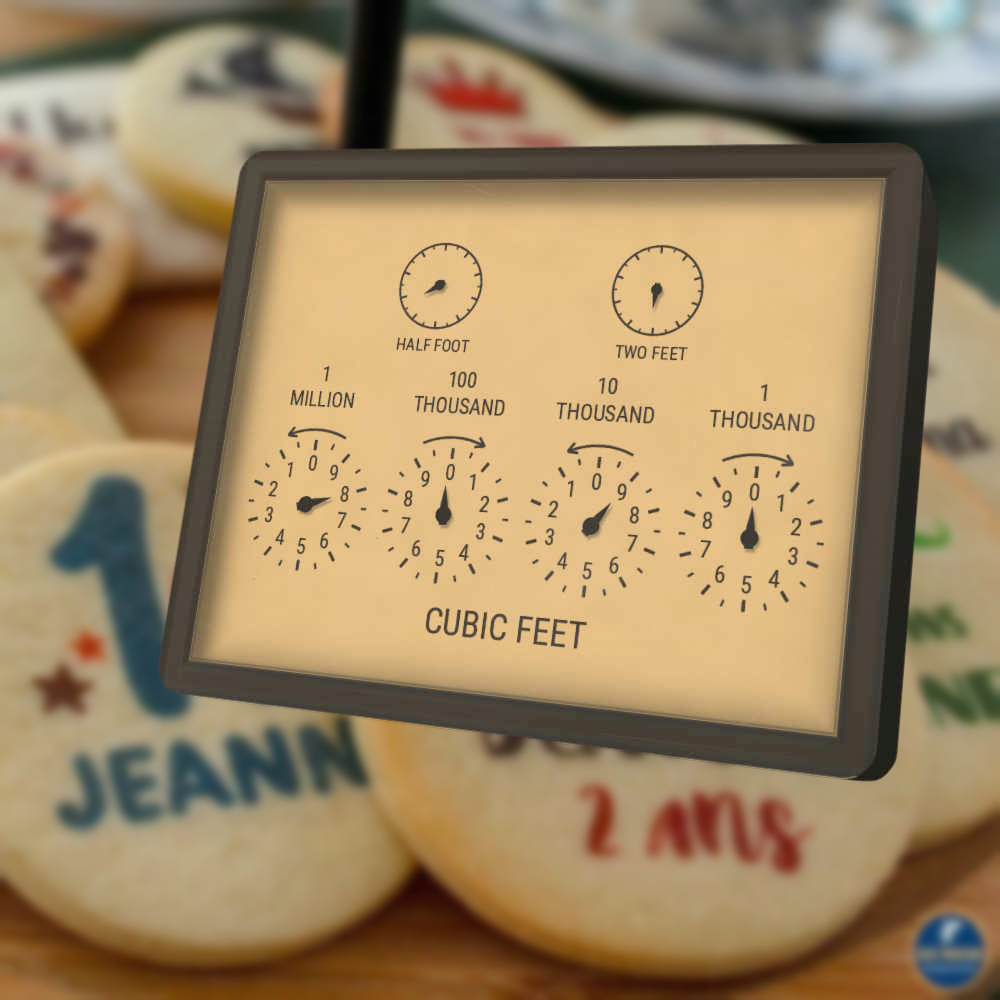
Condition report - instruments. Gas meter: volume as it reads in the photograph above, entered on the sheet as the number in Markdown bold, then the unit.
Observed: **799000** ft³
